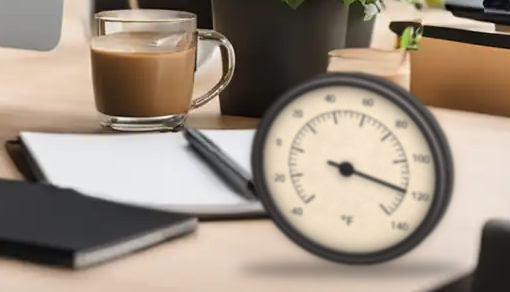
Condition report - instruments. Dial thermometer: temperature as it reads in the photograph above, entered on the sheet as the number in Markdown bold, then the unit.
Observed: **120** °F
